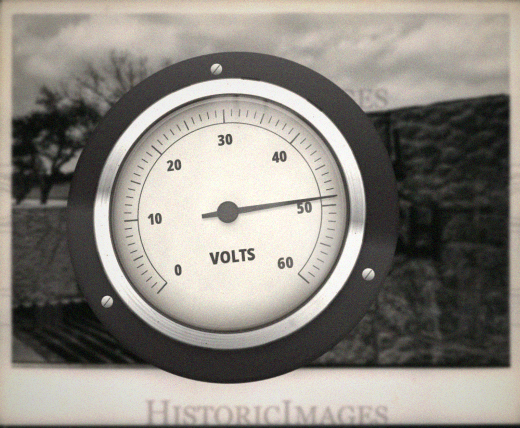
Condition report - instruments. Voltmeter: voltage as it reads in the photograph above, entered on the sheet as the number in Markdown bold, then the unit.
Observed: **49** V
